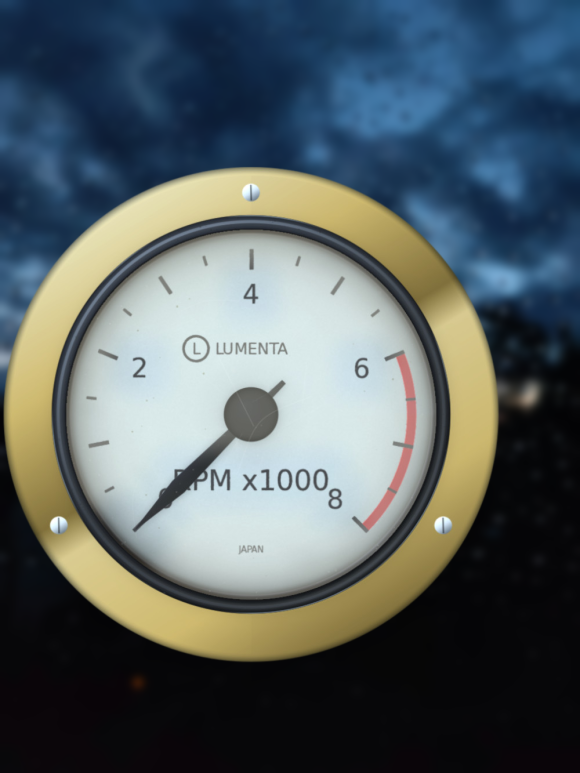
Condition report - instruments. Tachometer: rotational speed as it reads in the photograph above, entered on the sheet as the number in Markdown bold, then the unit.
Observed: **0** rpm
